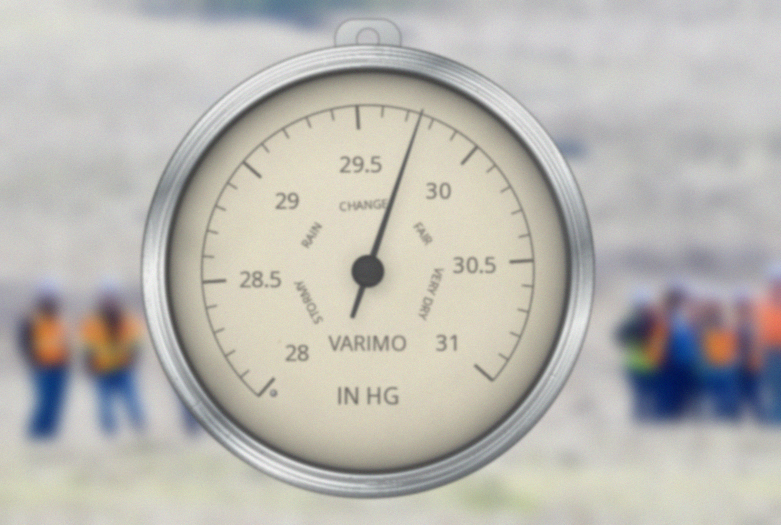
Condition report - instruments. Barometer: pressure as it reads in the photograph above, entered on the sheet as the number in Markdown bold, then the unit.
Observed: **29.75** inHg
